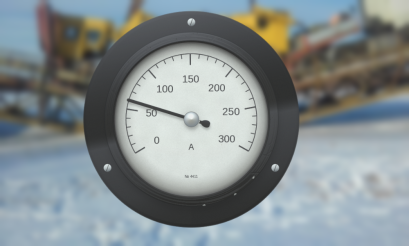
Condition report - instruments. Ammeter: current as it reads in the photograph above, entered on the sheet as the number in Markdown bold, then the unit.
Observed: **60** A
